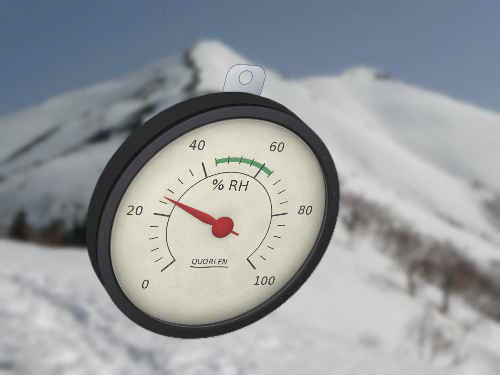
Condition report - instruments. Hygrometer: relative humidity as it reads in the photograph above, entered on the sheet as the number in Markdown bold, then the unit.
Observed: **26** %
